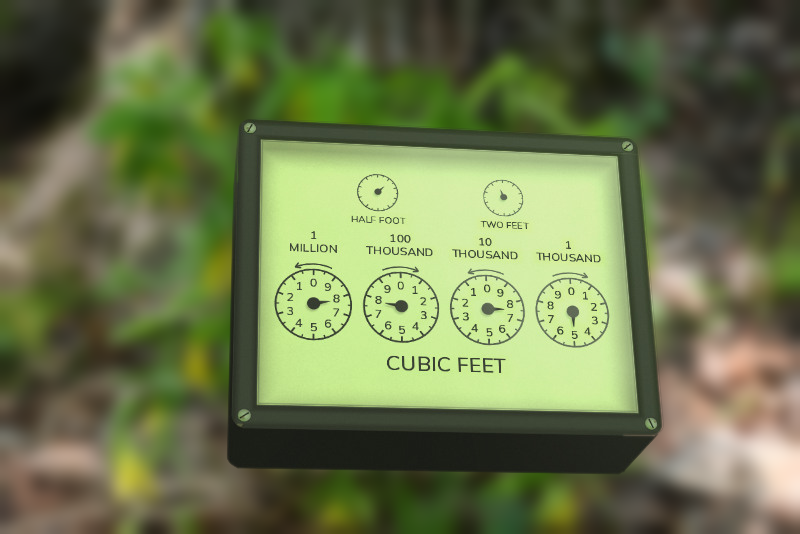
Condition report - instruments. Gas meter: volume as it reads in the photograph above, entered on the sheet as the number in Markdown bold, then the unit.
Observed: **777500** ft³
